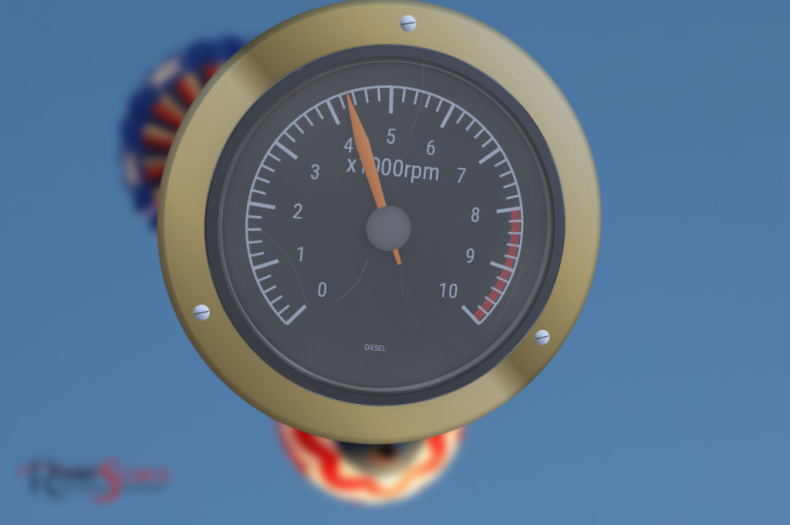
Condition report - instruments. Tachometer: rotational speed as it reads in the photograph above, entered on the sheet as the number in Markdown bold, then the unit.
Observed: **4300** rpm
